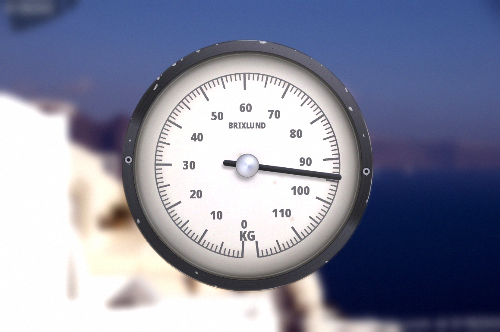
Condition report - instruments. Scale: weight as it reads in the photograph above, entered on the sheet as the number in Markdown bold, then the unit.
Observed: **94** kg
